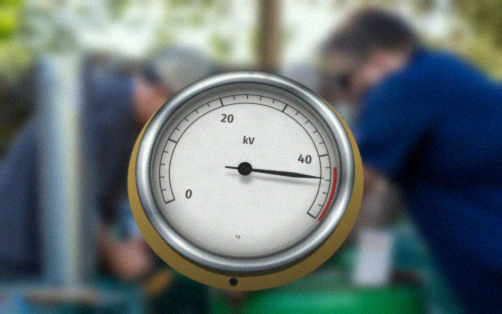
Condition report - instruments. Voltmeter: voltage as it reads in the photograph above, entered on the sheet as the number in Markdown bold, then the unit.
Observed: **44** kV
